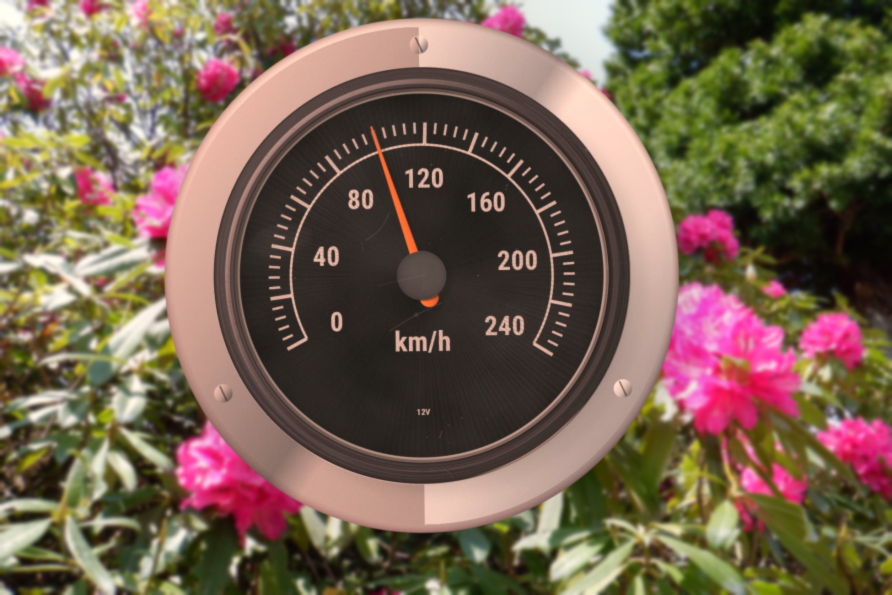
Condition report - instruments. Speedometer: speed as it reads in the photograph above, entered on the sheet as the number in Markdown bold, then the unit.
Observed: **100** km/h
